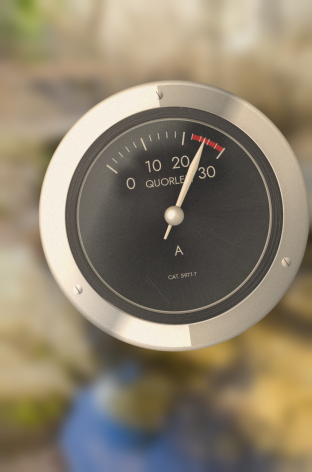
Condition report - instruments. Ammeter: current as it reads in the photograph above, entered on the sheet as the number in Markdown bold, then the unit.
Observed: **25** A
